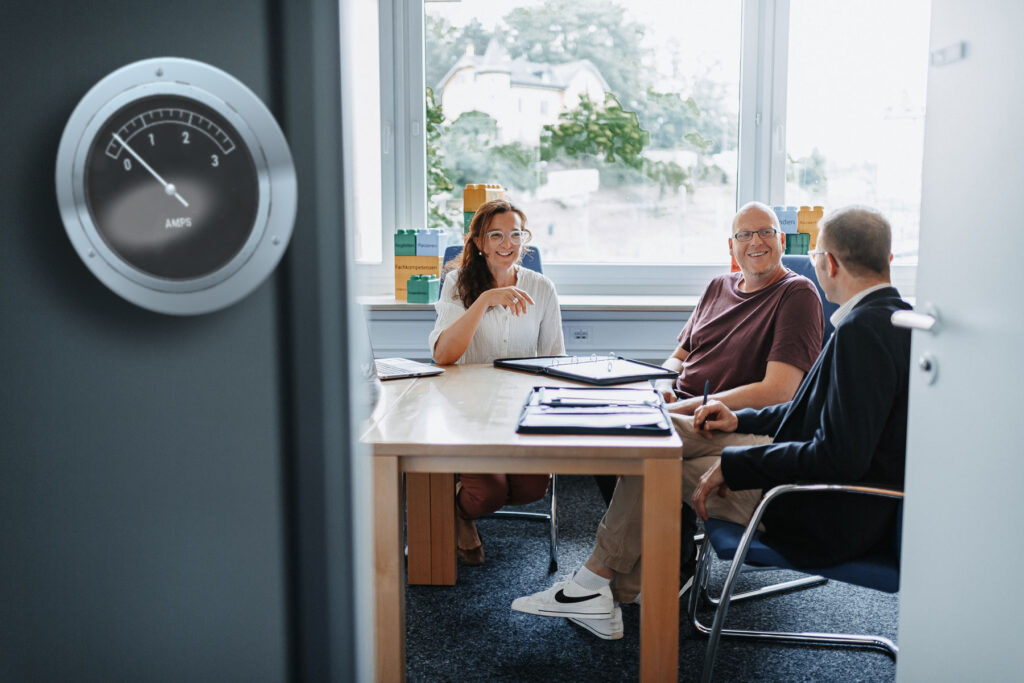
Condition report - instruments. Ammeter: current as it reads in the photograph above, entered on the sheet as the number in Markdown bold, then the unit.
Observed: **0.4** A
